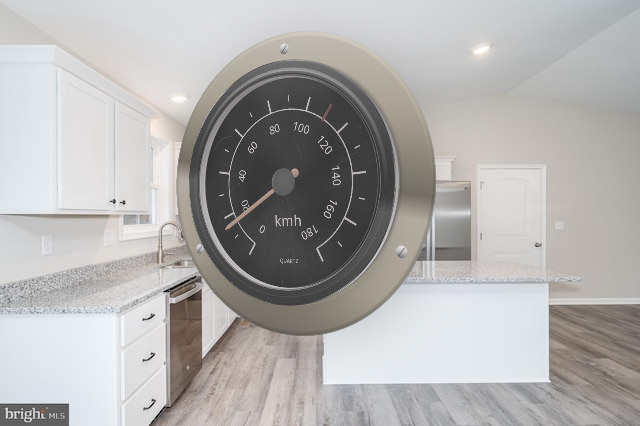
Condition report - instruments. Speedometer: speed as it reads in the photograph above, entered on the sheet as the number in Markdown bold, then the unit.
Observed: **15** km/h
